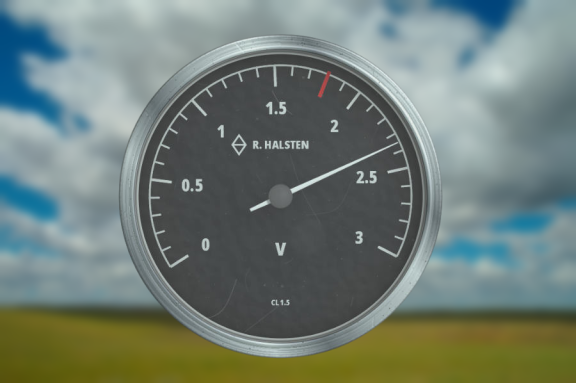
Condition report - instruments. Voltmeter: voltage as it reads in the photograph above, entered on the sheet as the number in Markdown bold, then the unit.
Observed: **2.35** V
